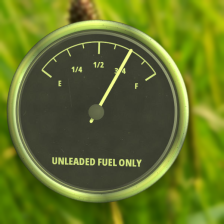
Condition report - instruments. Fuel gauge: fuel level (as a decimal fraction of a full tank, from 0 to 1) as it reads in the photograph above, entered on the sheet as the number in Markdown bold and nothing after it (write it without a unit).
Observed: **0.75**
